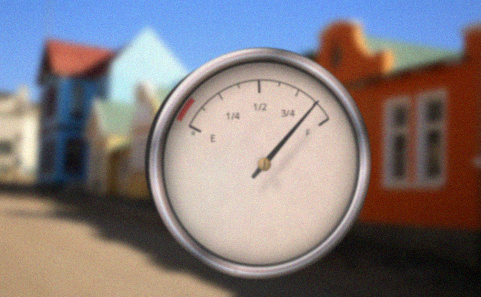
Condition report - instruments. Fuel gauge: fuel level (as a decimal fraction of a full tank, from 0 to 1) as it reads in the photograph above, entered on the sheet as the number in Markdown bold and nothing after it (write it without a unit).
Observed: **0.875**
